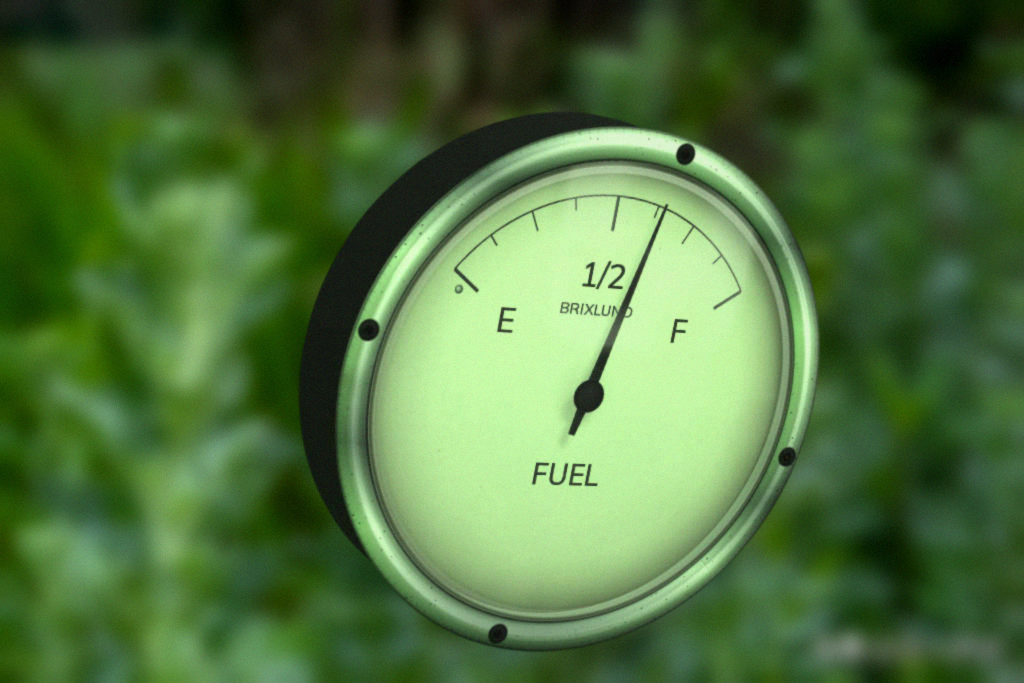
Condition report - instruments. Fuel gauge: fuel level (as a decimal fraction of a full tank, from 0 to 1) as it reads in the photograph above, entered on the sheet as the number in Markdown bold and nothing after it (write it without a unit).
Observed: **0.625**
